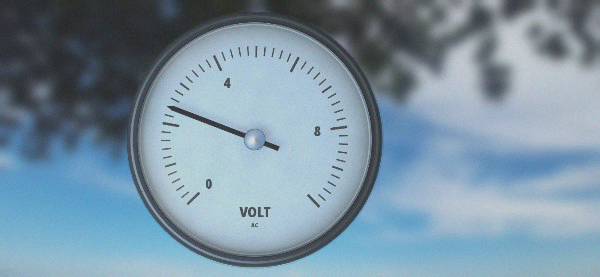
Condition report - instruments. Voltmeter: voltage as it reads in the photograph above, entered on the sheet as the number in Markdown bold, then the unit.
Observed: **2.4** V
